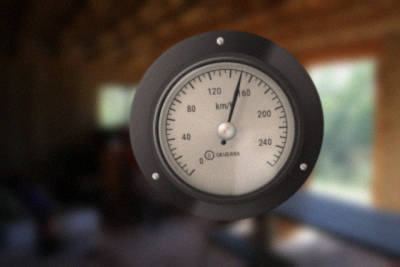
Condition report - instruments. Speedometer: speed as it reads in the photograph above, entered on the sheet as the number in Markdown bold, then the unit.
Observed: **150** km/h
